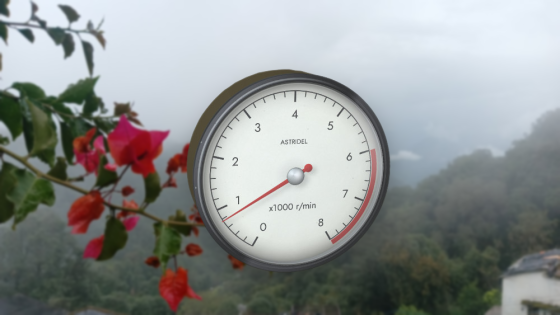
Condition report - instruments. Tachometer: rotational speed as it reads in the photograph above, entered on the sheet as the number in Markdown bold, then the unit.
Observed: **800** rpm
